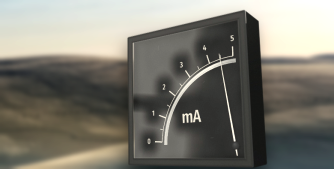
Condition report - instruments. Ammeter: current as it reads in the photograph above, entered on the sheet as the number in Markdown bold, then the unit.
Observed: **4.5** mA
